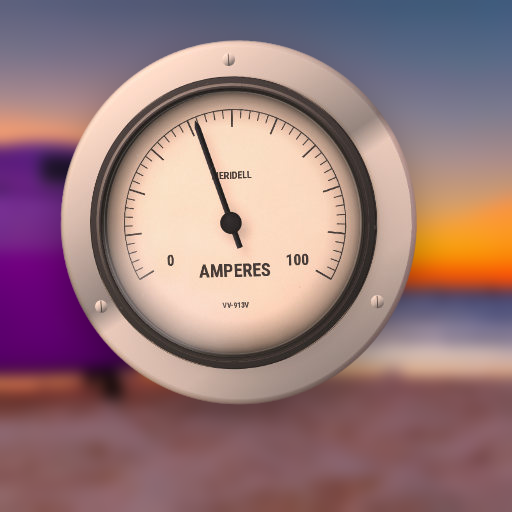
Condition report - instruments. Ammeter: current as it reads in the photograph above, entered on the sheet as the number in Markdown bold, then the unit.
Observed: **42** A
